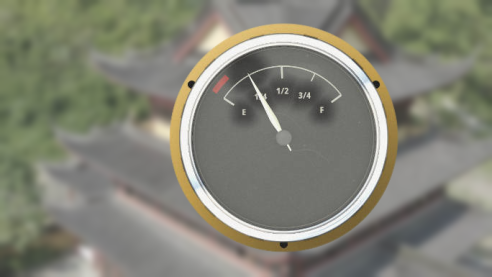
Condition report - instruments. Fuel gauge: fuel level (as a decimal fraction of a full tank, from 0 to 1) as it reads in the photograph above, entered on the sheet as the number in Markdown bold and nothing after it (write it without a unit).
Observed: **0.25**
